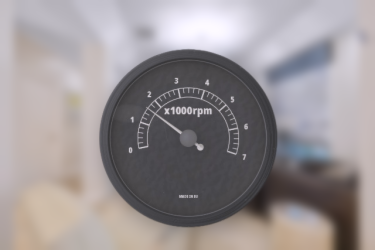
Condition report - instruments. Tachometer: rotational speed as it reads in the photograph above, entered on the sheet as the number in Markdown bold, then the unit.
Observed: **1600** rpm
